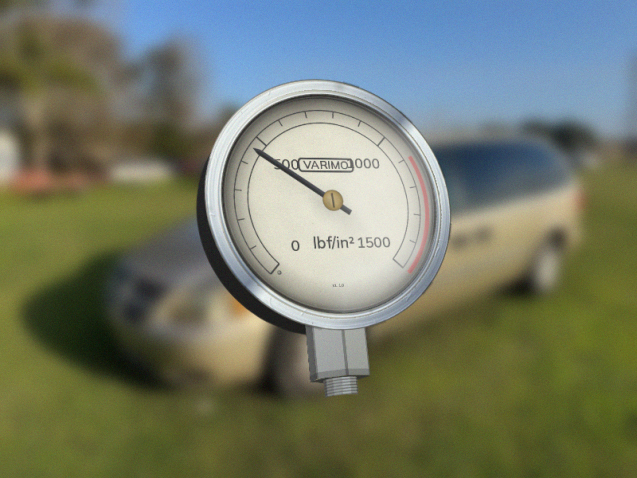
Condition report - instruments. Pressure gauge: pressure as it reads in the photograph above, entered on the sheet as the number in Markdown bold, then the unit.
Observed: **450** psi
